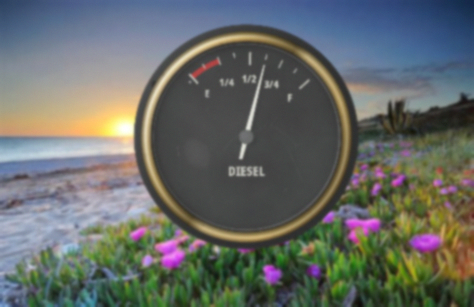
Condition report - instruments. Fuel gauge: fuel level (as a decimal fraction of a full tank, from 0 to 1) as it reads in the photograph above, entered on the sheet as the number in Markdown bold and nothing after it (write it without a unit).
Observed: **0.625**
